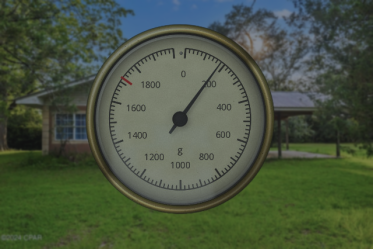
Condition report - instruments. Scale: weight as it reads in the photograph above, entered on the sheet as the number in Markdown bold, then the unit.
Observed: **180** g
